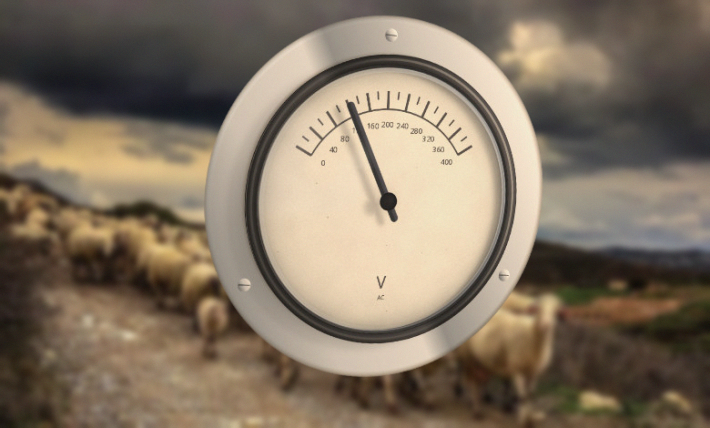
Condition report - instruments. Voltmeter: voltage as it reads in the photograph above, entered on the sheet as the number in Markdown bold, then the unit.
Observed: **120** V
